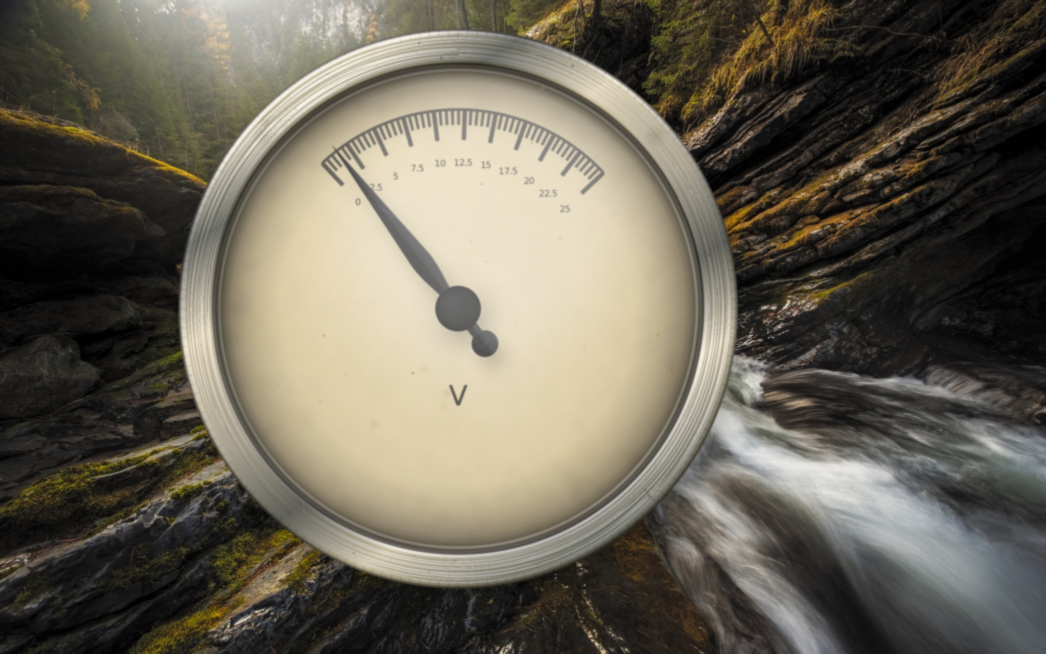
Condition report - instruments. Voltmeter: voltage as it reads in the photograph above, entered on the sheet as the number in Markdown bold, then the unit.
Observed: **1.5** V
